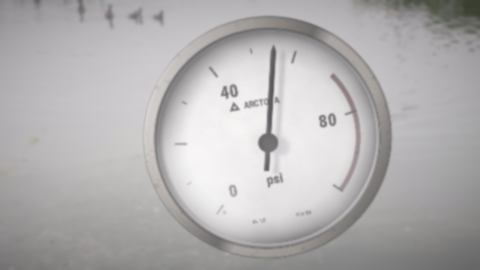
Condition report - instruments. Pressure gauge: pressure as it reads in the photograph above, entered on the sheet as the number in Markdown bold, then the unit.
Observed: **55** psi
